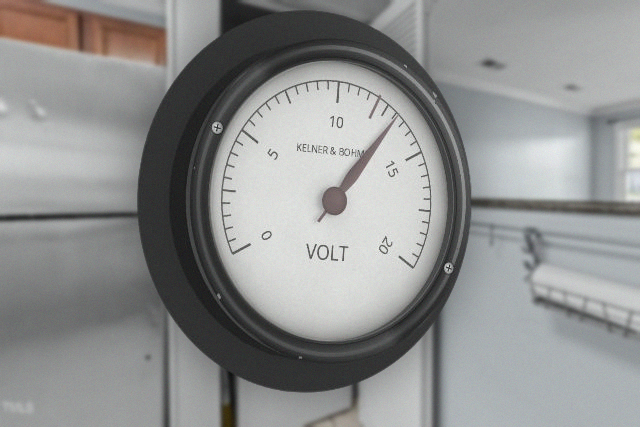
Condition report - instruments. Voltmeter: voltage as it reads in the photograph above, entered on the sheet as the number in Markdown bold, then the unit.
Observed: **13** V
